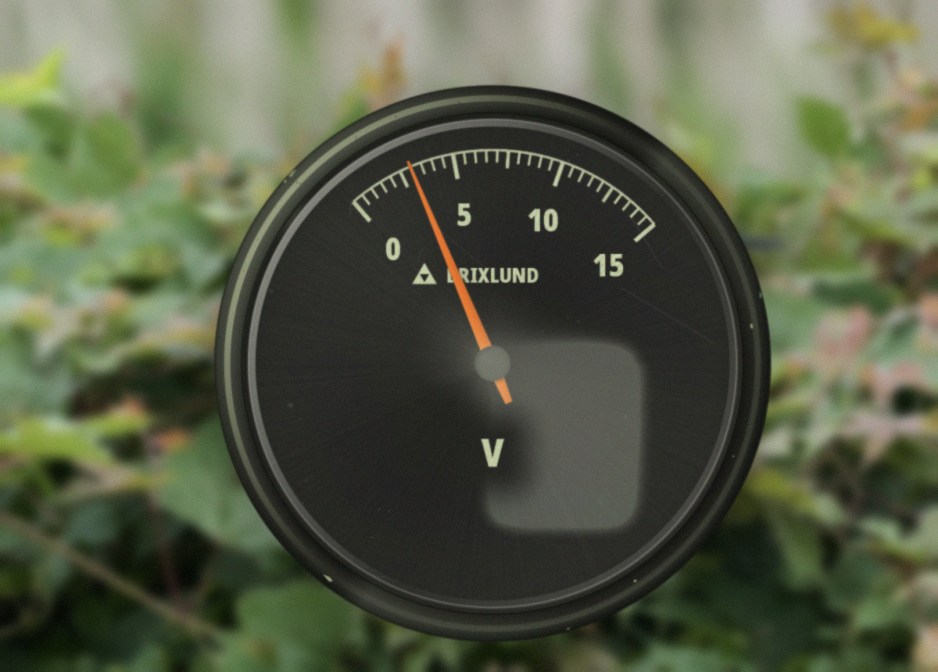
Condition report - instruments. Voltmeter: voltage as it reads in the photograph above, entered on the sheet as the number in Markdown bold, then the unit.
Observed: **3** V
